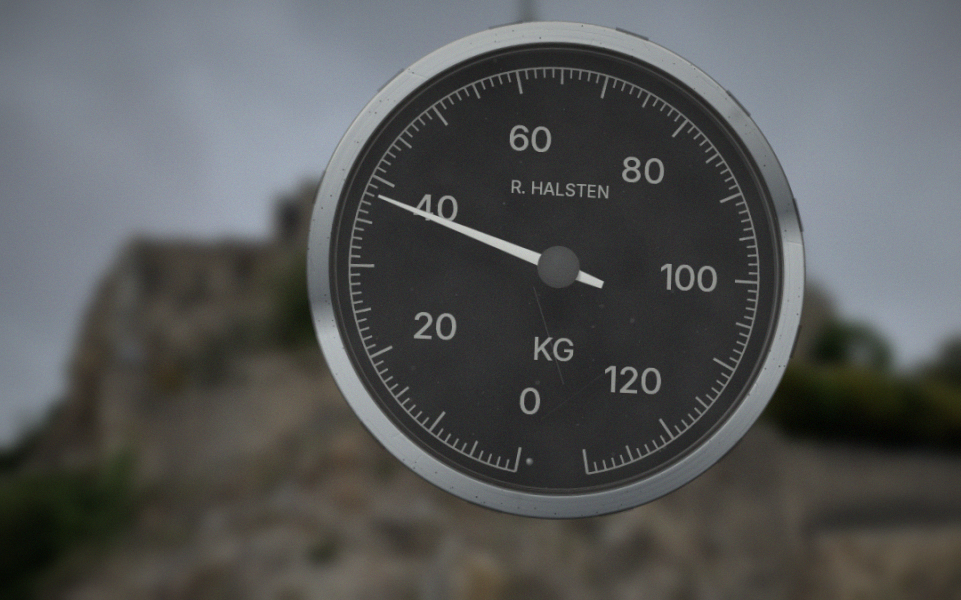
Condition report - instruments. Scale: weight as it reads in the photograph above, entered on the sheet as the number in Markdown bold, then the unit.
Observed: **38** kg
